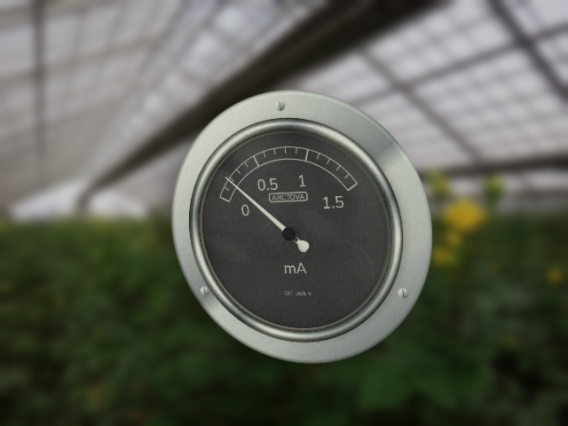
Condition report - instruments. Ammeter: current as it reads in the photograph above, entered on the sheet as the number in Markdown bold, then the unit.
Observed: **0.2** mA
